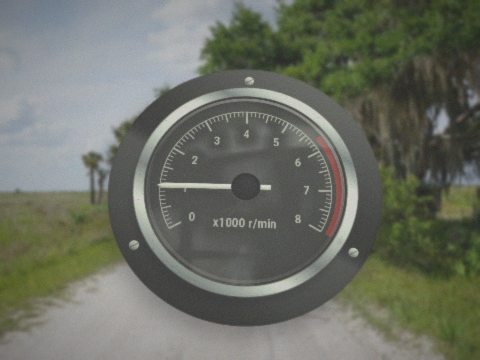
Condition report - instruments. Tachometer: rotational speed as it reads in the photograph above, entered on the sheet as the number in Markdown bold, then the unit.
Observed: **1000** rpm
